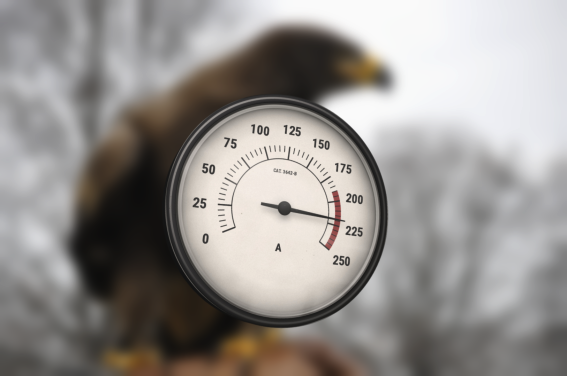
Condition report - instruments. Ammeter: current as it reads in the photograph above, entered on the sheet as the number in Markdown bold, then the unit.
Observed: **220** A
